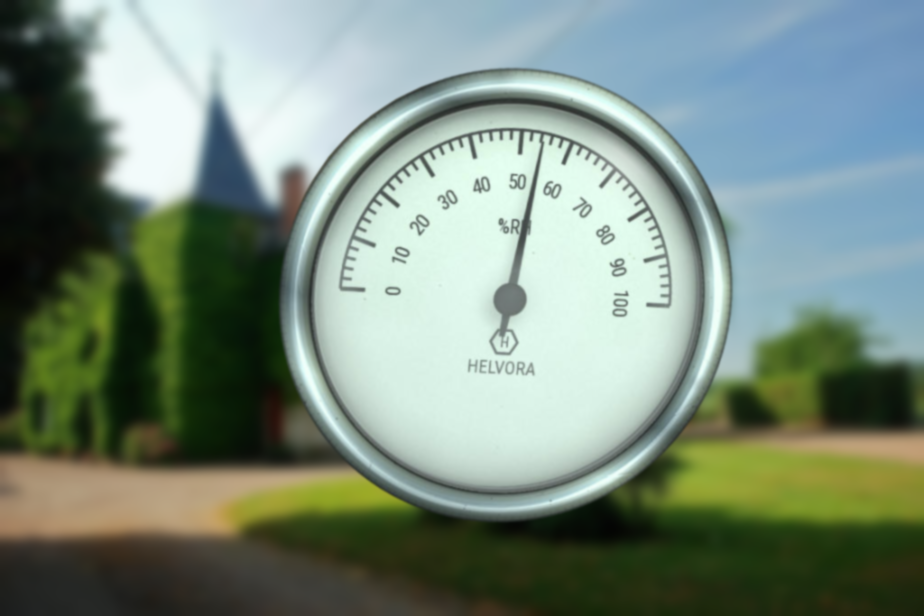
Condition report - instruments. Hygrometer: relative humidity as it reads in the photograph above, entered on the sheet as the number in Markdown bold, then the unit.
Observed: **54** %
